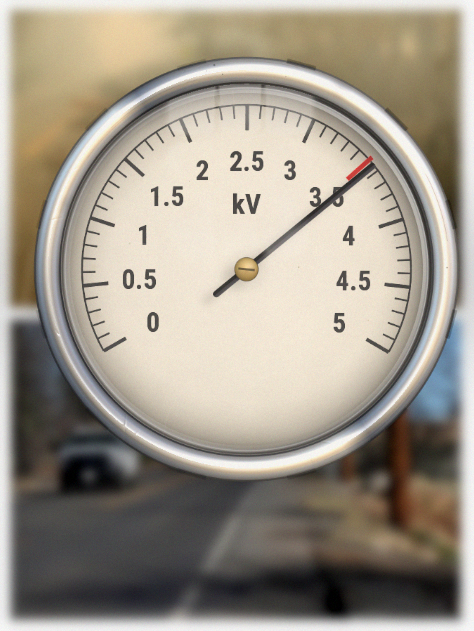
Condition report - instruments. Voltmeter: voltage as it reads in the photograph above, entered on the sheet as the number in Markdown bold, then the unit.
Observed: **3.55** kV
